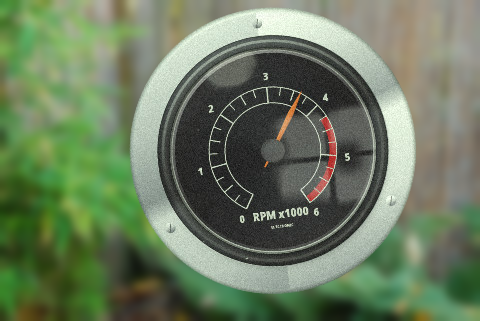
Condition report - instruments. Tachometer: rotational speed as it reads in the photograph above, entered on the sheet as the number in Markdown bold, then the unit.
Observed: **3625** rpm
